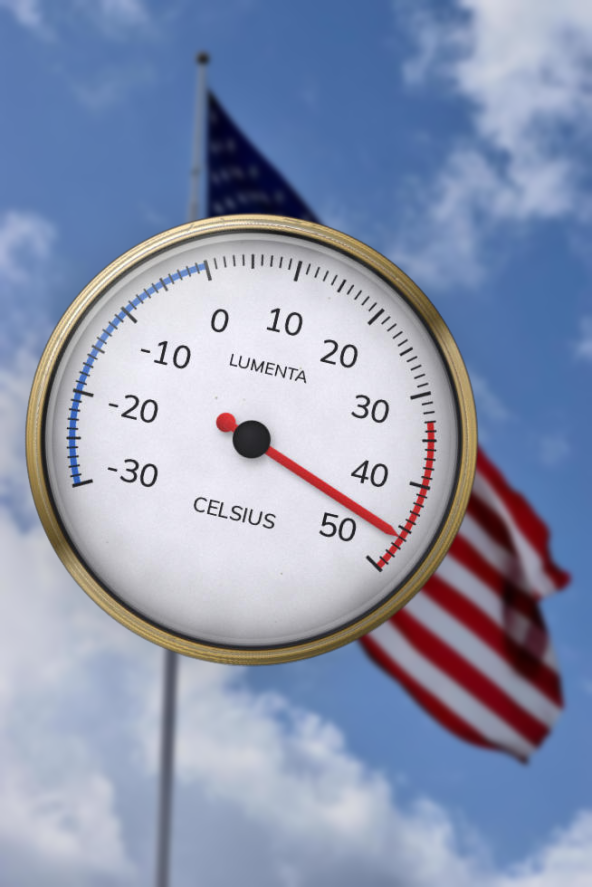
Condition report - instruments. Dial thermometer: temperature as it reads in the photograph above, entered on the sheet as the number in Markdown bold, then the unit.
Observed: **46** °C
